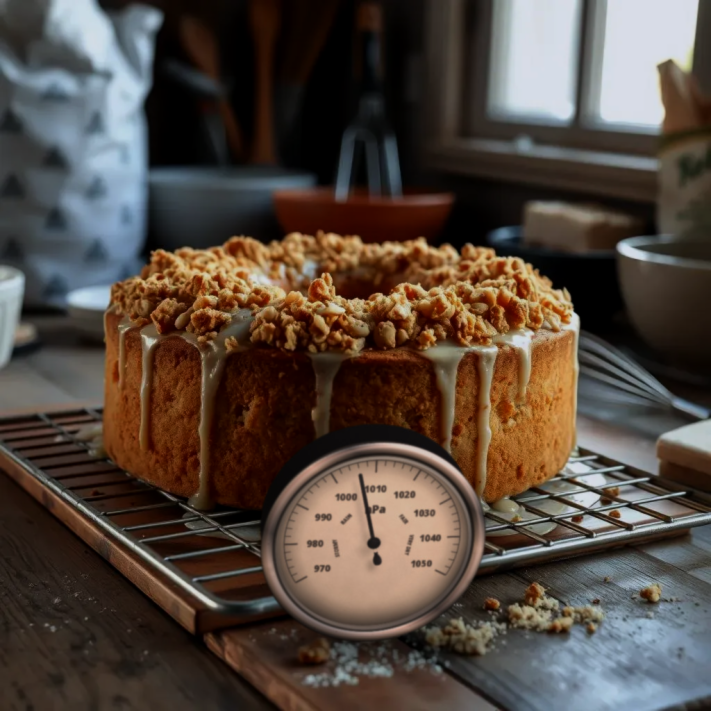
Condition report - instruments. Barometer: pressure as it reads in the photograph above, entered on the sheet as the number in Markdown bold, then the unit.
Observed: **1006** hPa
